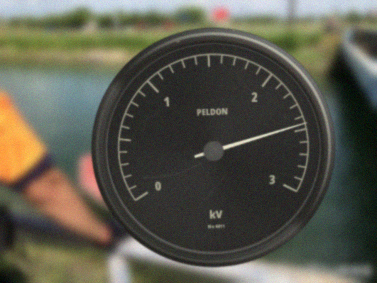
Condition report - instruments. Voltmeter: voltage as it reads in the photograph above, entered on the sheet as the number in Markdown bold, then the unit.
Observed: **2.45** kV
